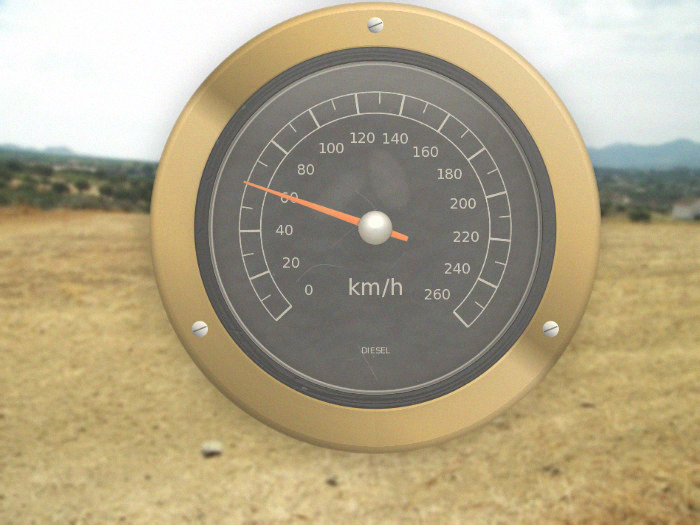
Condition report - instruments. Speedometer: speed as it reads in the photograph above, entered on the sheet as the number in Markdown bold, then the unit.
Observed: **60** km/h
